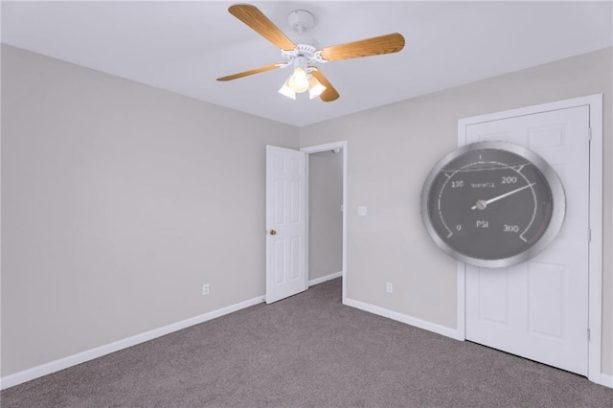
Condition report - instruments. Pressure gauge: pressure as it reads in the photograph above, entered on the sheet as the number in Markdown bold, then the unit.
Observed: **225** psi
